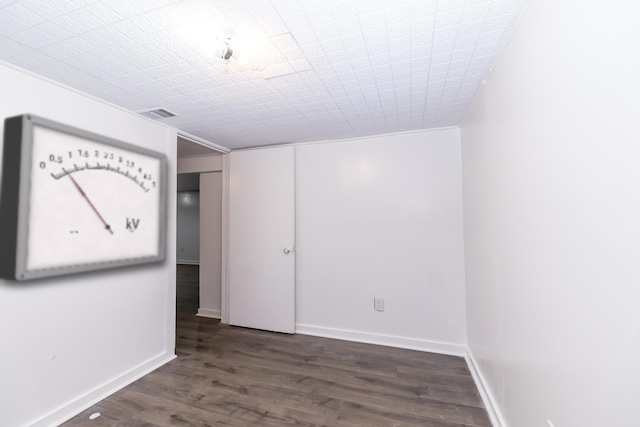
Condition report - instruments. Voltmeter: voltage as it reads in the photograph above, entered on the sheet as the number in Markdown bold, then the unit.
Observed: **0.5** kV
